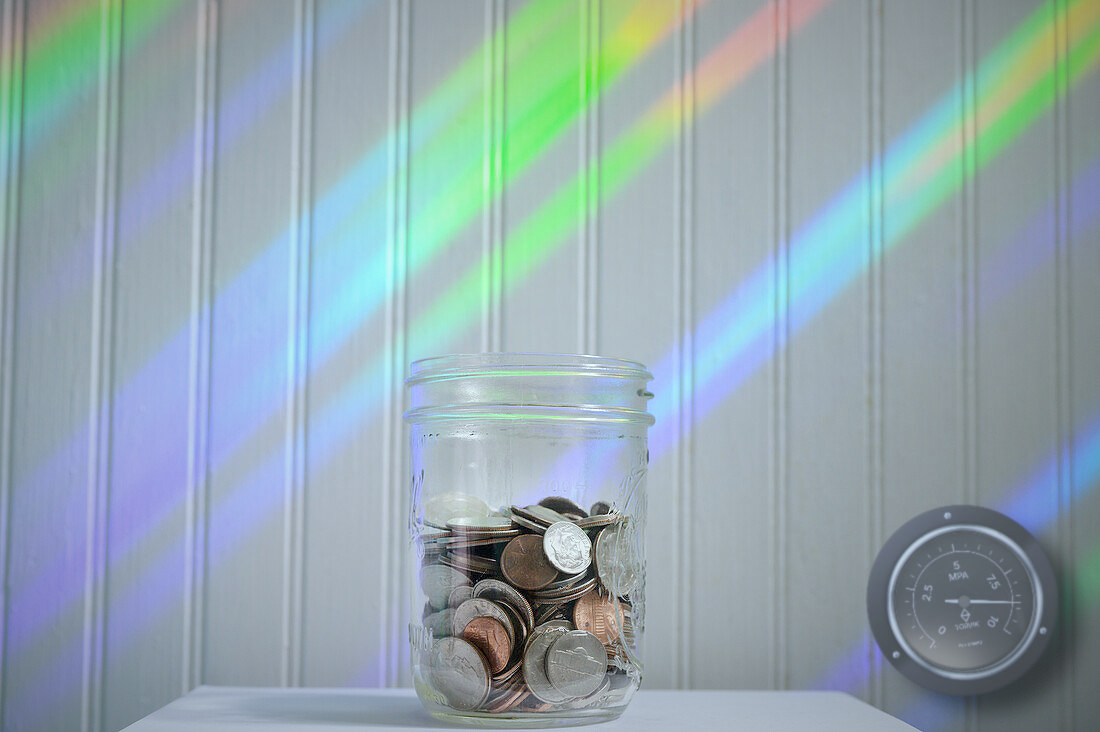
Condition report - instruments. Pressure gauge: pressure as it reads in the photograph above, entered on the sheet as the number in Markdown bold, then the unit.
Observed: **8.75** MPa
